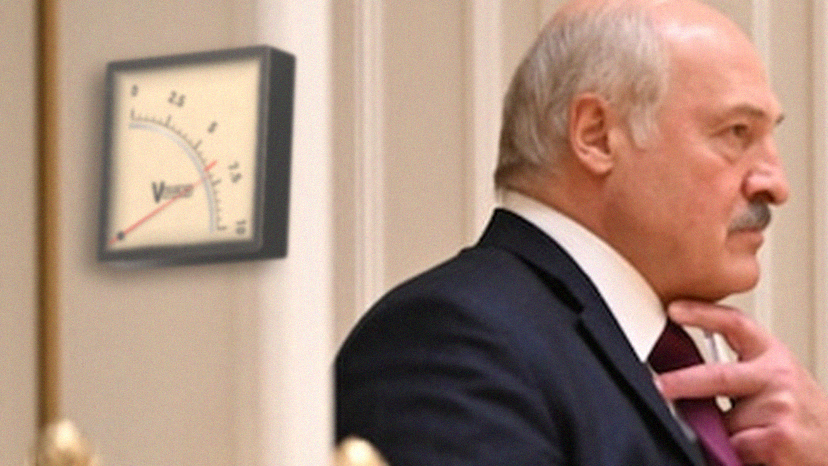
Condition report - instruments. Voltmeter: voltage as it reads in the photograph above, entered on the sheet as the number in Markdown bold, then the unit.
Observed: **7** V
